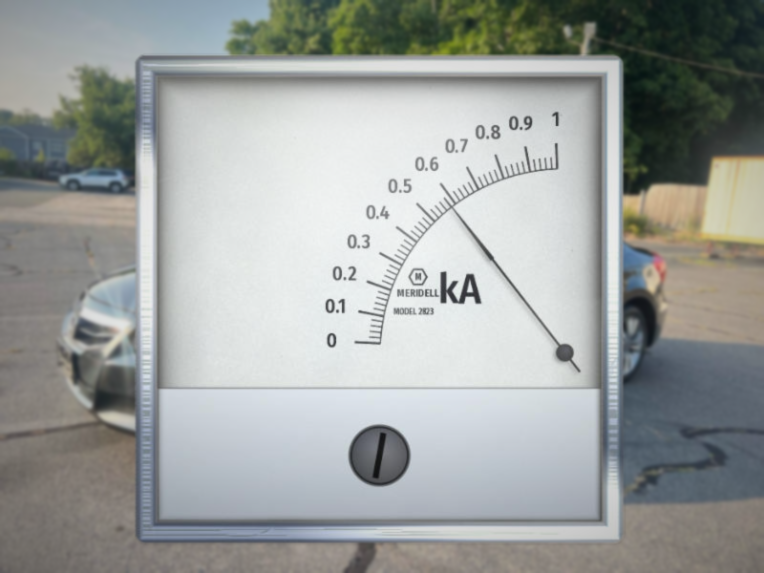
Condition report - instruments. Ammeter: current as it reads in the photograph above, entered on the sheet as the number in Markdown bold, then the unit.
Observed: **0.58** kA
